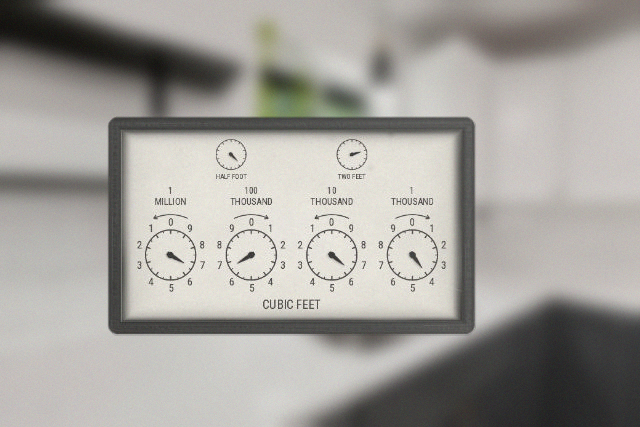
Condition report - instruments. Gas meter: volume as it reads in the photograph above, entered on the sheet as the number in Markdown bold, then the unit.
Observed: **666400** ft³
